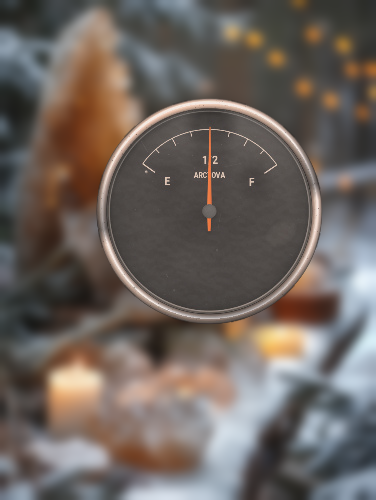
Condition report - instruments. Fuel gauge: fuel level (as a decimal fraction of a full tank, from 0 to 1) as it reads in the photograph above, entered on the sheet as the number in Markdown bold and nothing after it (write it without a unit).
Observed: **0.5**
